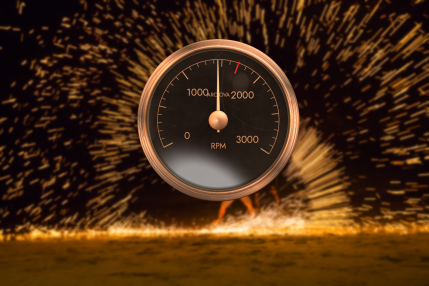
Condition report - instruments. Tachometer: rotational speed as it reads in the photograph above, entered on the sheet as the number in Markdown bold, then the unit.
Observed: **1450** rpm
